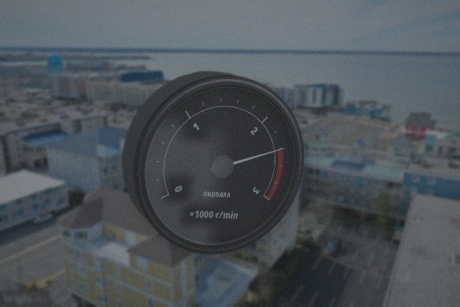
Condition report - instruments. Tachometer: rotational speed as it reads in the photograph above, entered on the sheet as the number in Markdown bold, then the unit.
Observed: **2400** rpm
